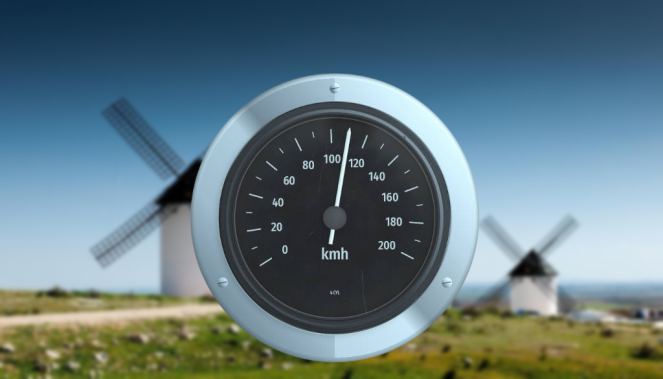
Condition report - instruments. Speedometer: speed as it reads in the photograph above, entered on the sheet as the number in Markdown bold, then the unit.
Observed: **110** km/h
